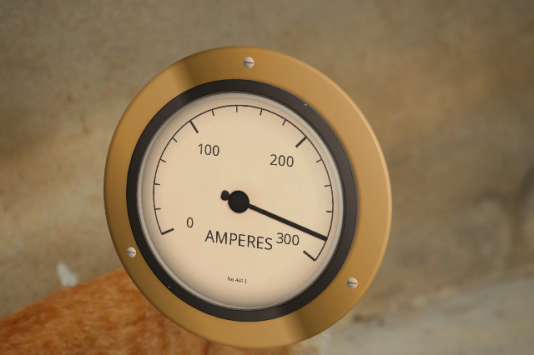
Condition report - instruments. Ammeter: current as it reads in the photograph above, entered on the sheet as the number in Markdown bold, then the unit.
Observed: **280** A
